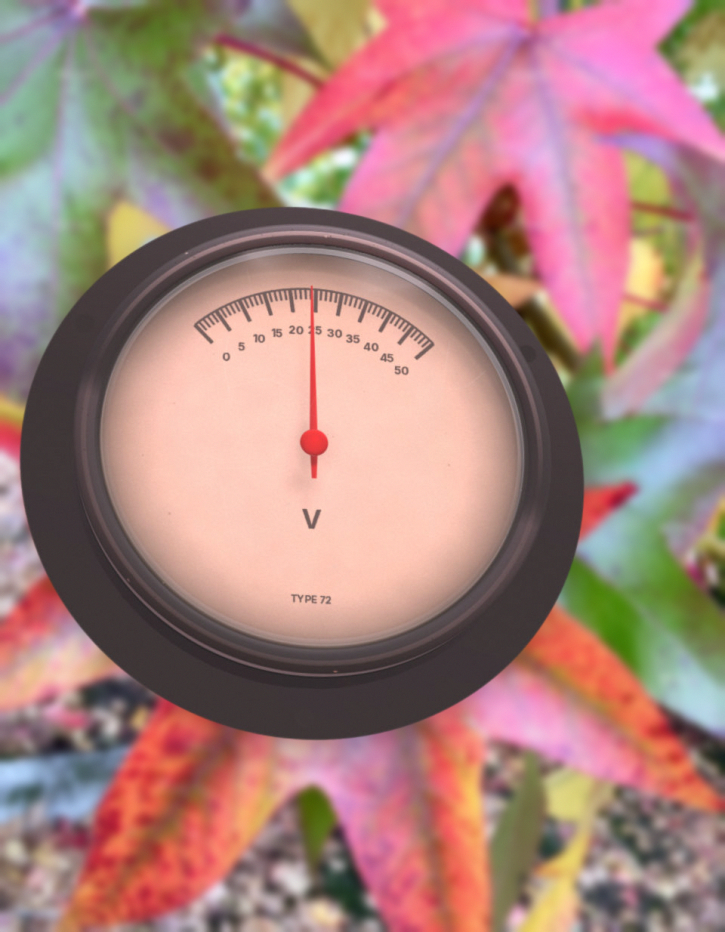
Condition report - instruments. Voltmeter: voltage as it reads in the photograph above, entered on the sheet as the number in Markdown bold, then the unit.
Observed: **24** V
